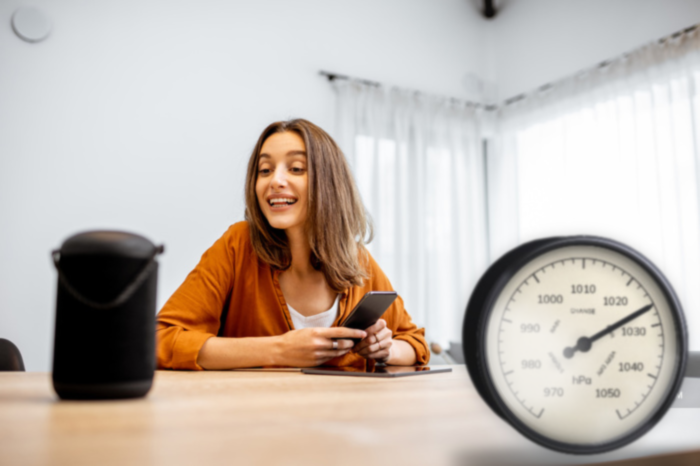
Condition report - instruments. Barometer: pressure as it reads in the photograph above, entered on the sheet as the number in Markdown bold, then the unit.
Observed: **1026** hPa
